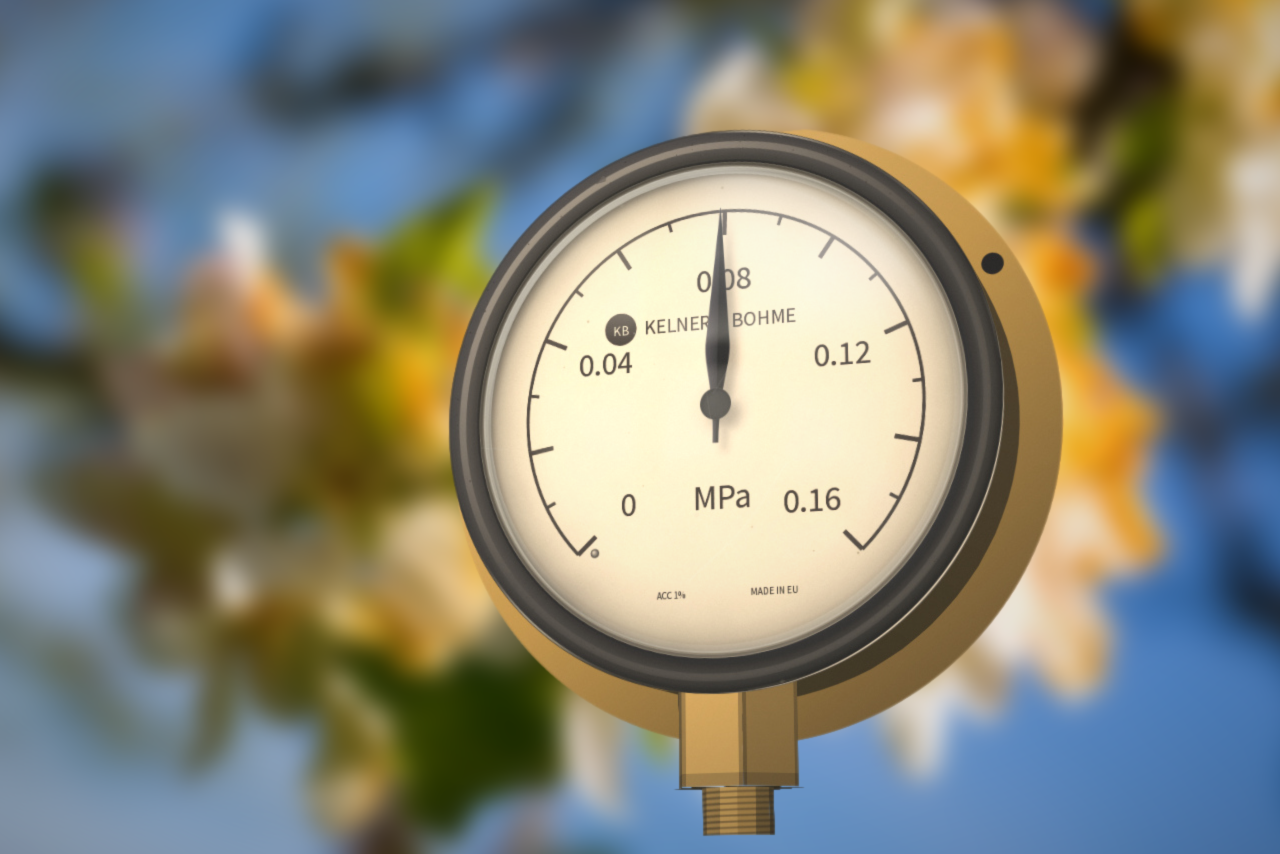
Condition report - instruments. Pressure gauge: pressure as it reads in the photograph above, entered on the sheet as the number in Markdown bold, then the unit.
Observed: **0.08** MPa
